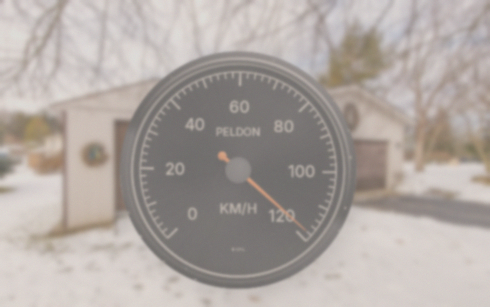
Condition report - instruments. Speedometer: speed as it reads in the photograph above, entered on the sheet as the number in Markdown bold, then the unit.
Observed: **118** km/h
